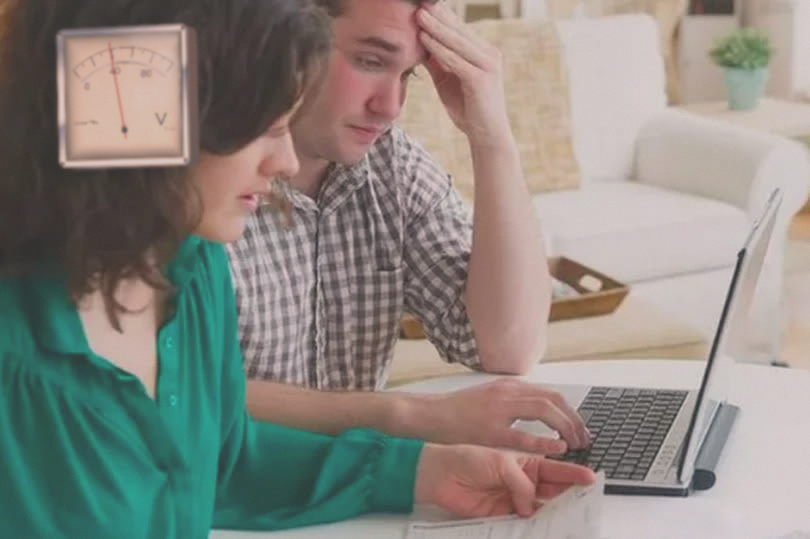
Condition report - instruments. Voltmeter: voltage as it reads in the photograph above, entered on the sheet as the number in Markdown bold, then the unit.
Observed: **40** V
